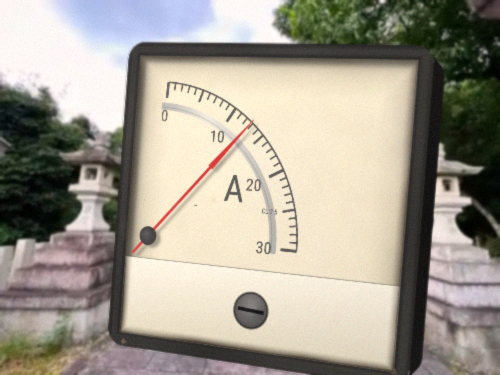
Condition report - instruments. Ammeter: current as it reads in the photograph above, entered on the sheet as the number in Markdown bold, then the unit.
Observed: **13** A
